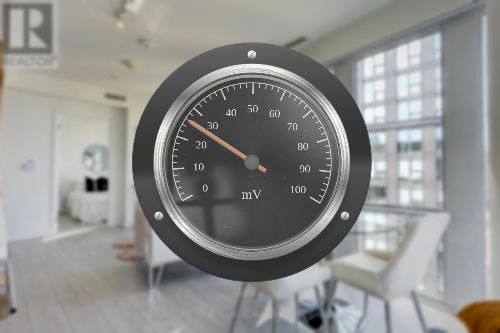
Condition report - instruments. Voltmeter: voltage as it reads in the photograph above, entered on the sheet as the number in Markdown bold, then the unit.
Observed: **26** mV
